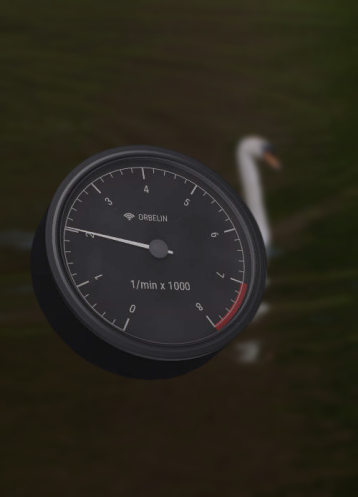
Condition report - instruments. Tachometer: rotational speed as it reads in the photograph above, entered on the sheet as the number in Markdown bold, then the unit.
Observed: **2000** rpm
